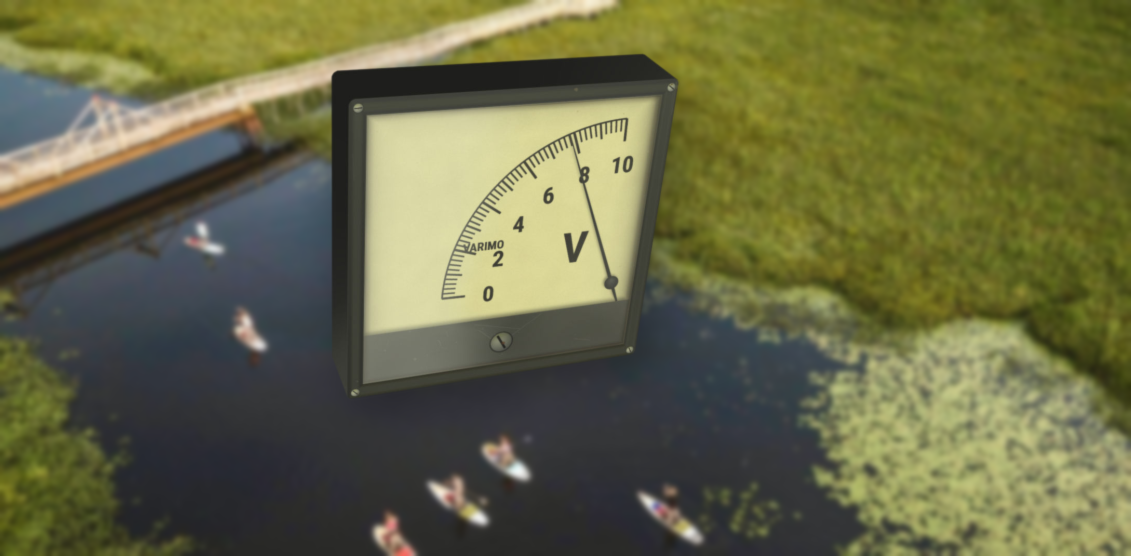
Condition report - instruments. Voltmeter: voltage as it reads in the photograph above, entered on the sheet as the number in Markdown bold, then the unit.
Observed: **7.8** V
